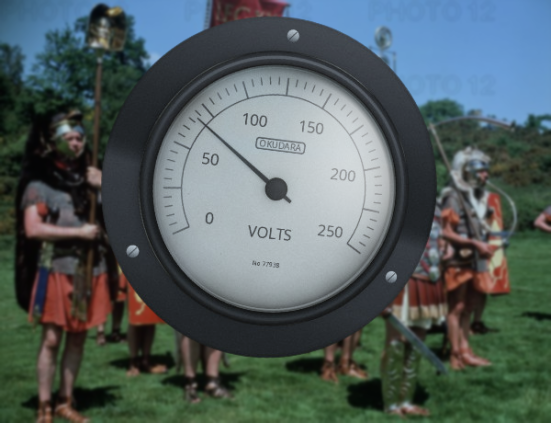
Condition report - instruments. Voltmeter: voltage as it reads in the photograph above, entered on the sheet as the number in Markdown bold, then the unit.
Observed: **67.5** V
